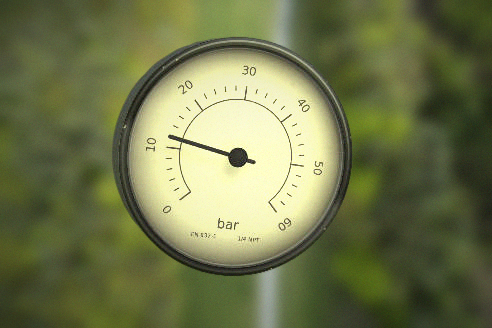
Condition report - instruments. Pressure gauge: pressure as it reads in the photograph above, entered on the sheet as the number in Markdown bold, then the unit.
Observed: **12** bar
